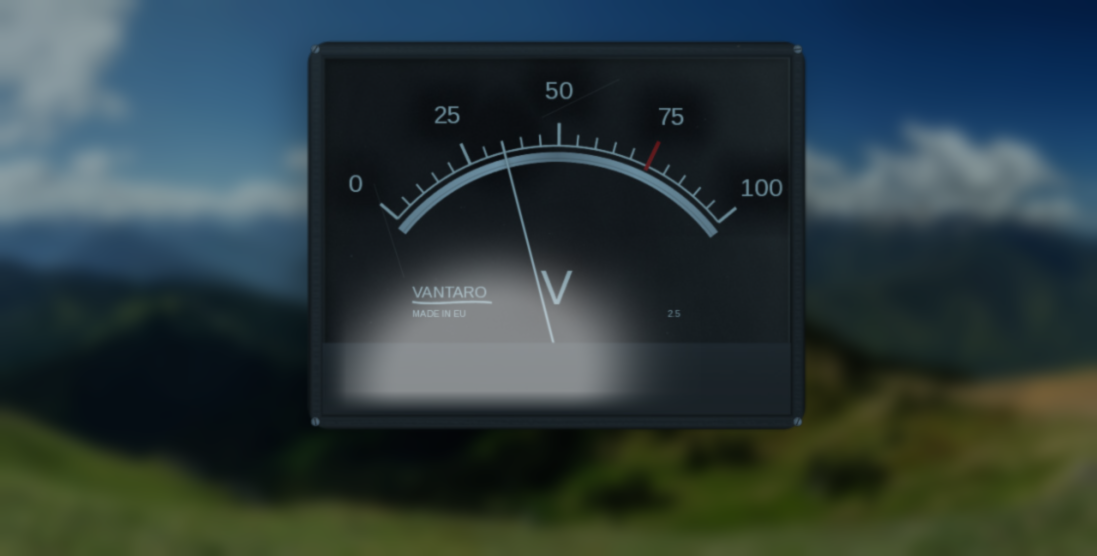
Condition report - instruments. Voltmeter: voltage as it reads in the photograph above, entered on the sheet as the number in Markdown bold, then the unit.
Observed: **35** V
